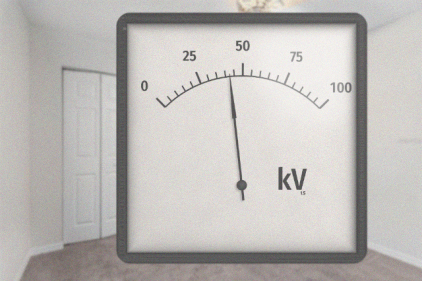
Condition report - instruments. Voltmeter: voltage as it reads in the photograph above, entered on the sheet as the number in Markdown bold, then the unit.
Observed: **42.5** kV
